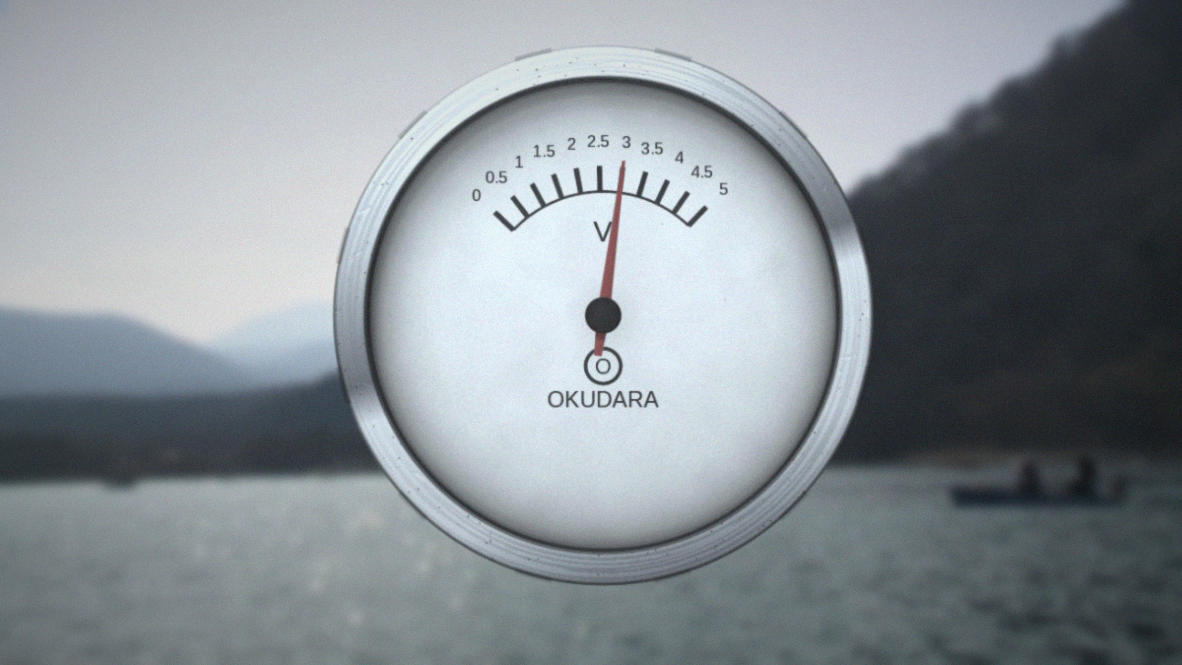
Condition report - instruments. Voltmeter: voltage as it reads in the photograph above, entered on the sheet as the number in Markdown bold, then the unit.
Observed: **3** V
